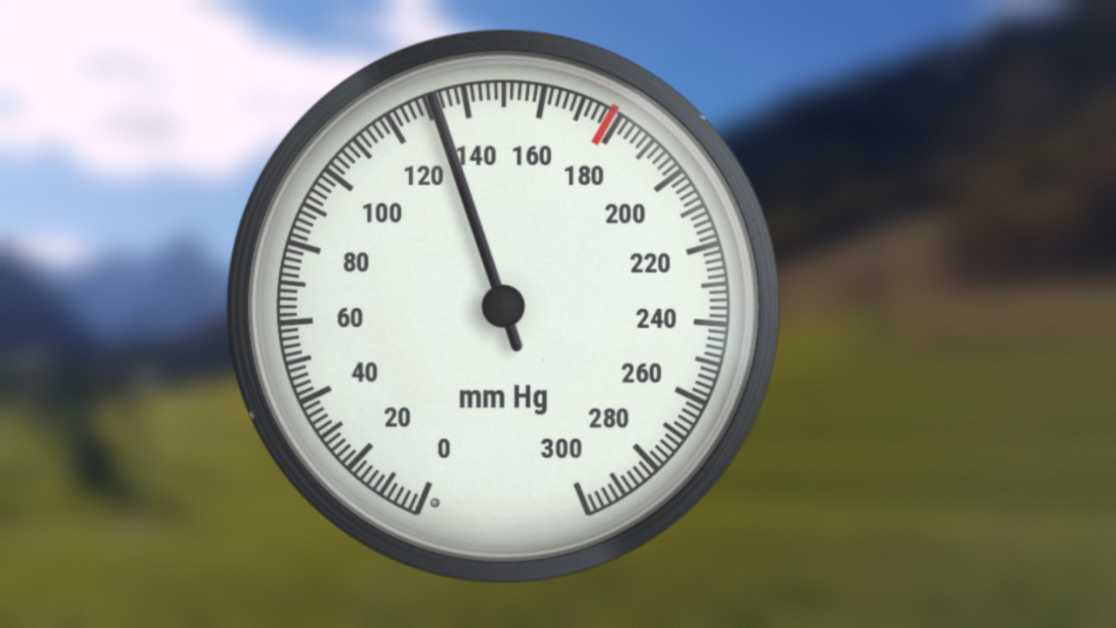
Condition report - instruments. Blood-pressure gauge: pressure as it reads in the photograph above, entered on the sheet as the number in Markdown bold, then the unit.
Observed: **132** mmHg
